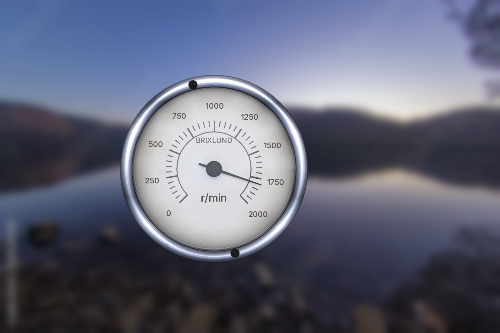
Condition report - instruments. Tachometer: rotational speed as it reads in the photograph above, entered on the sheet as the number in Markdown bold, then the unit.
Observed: **1800** rpm
